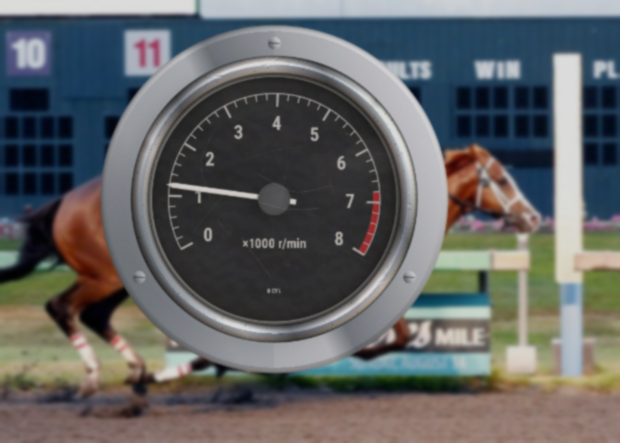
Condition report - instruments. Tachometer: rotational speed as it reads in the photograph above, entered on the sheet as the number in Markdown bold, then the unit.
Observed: **1200** rpm
